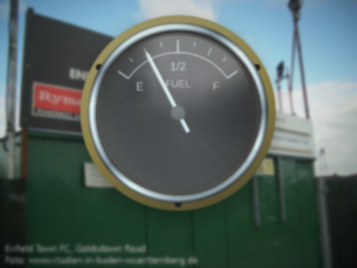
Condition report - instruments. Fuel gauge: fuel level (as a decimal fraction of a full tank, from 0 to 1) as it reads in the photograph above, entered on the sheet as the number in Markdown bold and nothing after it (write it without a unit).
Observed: **0.25**
